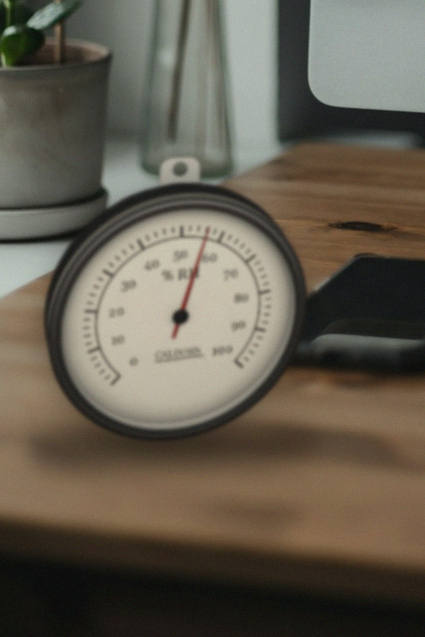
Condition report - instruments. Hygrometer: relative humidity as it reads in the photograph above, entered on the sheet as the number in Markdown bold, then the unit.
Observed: **56** %
